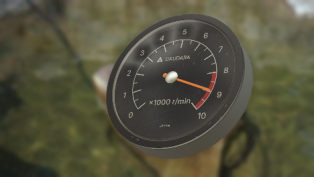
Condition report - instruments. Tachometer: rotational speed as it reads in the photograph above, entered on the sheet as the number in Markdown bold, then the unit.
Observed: **9000** rpm
